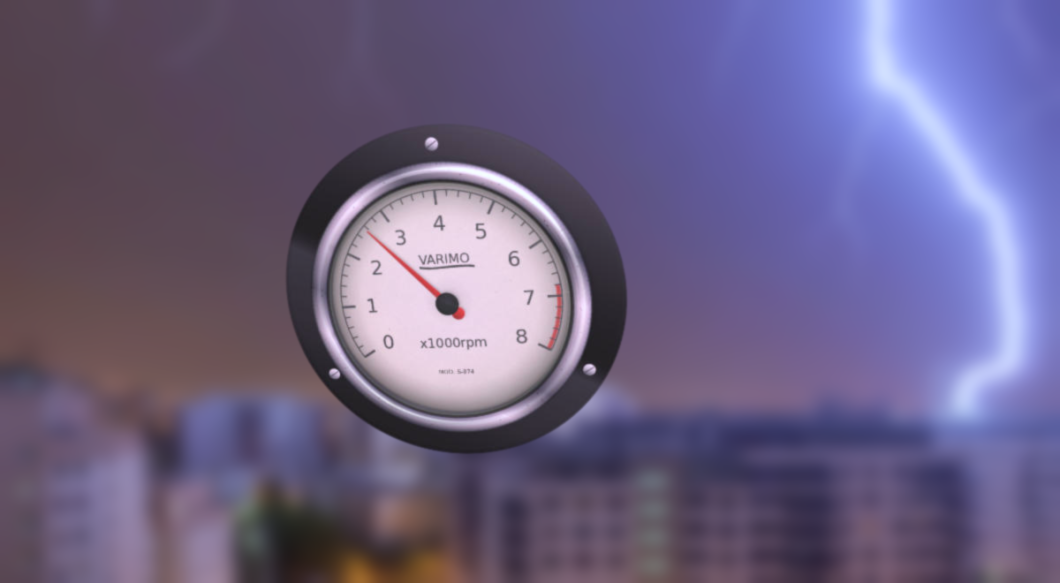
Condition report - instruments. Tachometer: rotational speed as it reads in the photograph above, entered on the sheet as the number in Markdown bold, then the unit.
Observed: **2600** rpm
